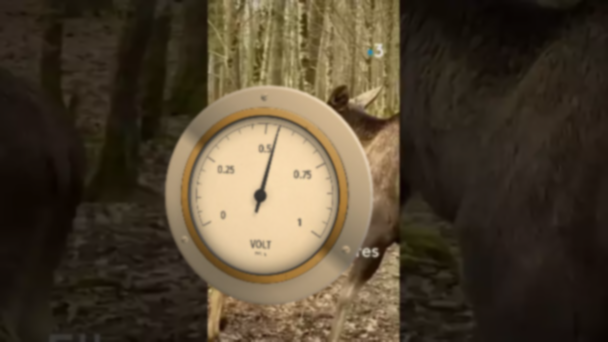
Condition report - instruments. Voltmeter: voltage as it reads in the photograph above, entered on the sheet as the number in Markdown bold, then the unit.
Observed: **0.55** V
